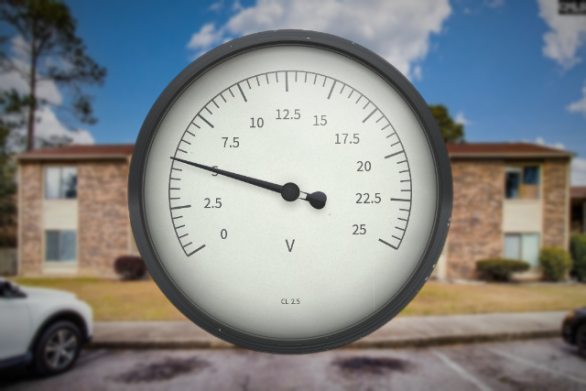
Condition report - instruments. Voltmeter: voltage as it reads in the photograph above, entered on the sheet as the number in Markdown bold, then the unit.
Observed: **5** V
